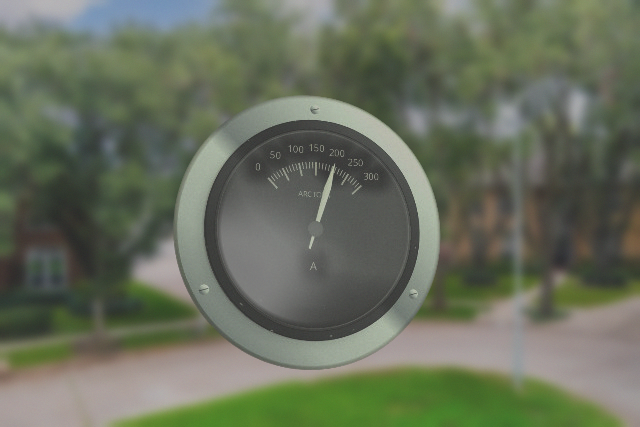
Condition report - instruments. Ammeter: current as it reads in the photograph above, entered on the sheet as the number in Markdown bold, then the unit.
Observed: **200** A
